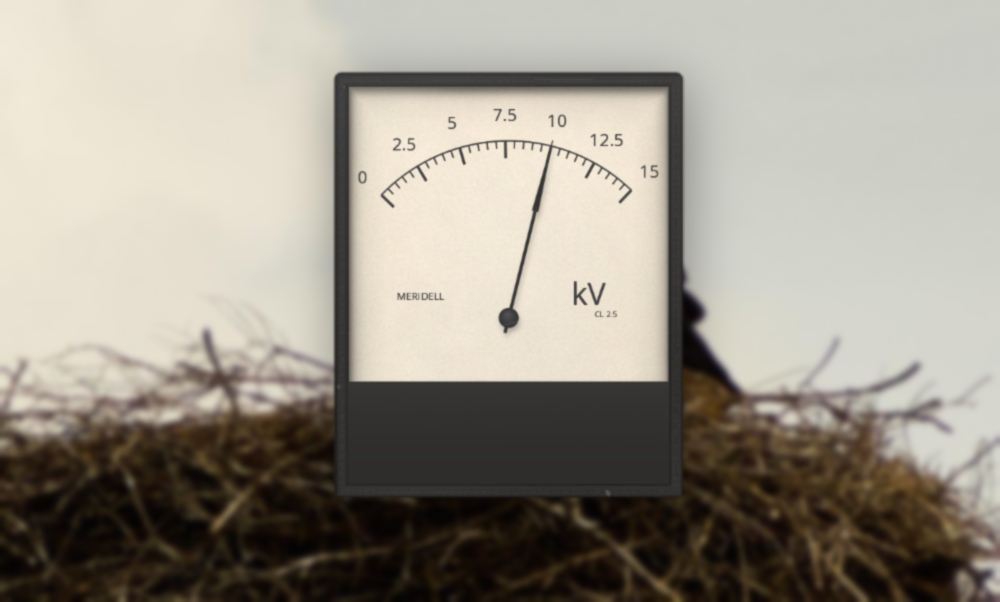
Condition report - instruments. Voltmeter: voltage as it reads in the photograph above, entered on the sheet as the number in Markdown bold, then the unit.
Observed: **10** kV
